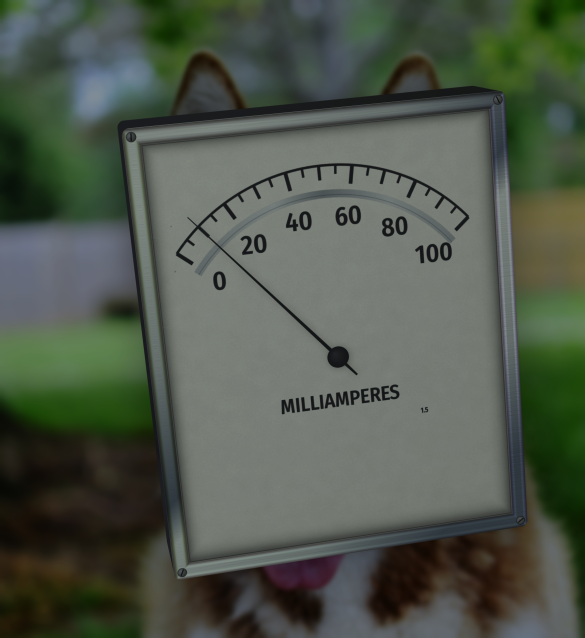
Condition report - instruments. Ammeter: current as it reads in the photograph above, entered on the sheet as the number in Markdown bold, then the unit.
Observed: **10** mA
